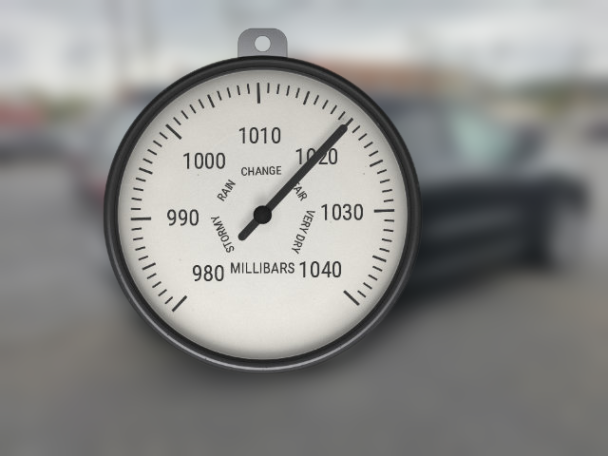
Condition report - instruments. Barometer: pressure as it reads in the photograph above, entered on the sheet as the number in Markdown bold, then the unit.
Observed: **1020** mbar
